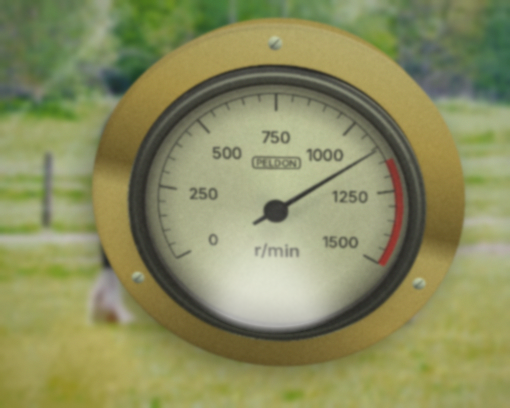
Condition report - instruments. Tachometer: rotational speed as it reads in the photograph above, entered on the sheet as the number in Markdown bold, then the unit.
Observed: **1100** rpm
